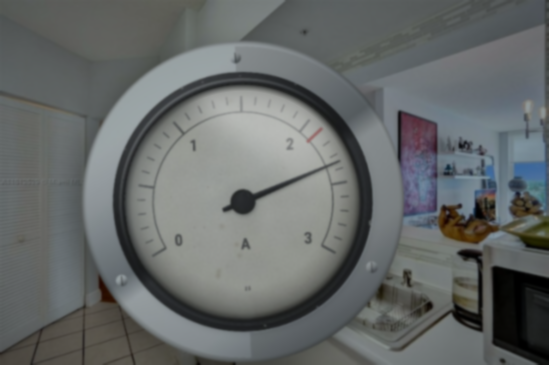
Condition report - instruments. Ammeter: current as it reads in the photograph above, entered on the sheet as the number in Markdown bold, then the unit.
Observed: **2.35** A
